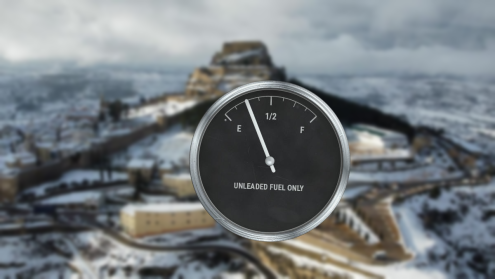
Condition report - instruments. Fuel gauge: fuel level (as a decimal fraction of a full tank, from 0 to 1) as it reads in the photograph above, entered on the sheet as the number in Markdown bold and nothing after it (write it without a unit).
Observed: **0.25**
